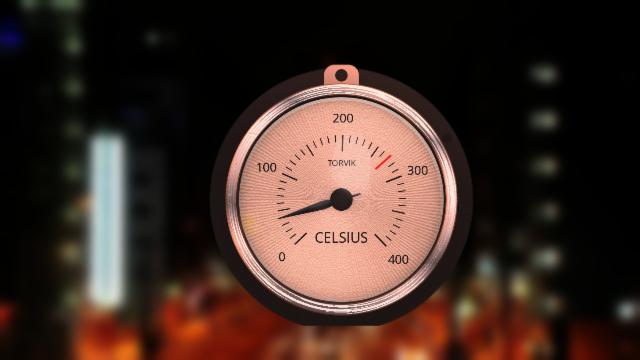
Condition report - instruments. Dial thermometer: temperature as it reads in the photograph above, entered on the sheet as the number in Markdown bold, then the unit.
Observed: **40** °C
